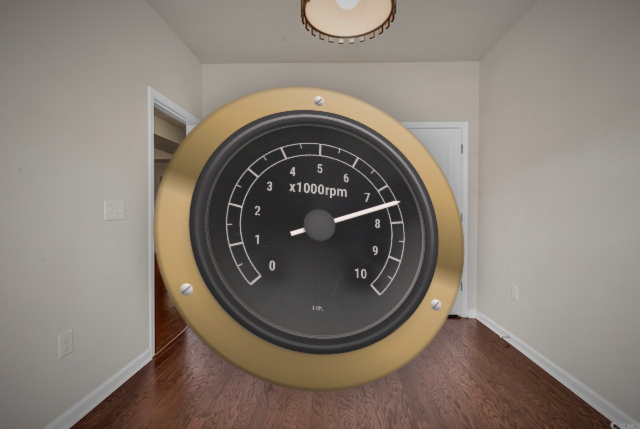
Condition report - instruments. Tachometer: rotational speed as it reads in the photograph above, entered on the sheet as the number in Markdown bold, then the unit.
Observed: **7500** rpm
